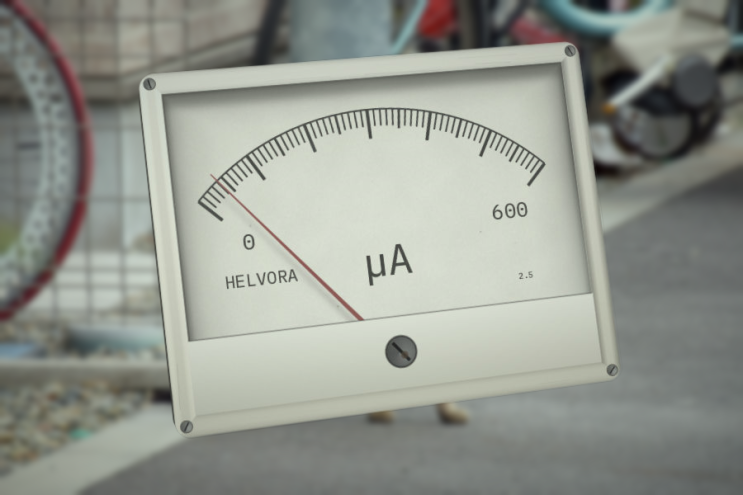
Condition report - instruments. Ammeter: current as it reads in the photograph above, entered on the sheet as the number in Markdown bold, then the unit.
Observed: **40** µA
